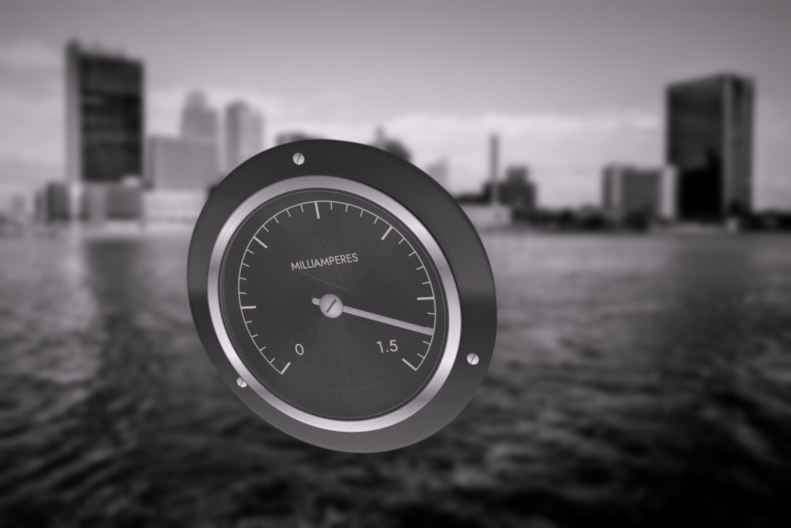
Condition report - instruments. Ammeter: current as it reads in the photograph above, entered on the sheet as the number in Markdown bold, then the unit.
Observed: **1.35** mA
